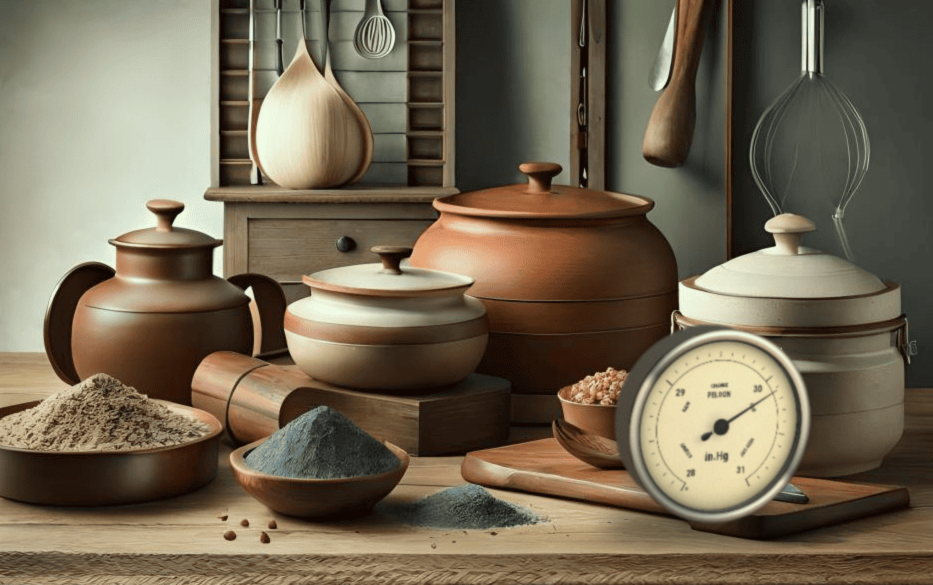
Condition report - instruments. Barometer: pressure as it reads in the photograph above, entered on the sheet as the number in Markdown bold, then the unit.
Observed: **30.1** inHg
